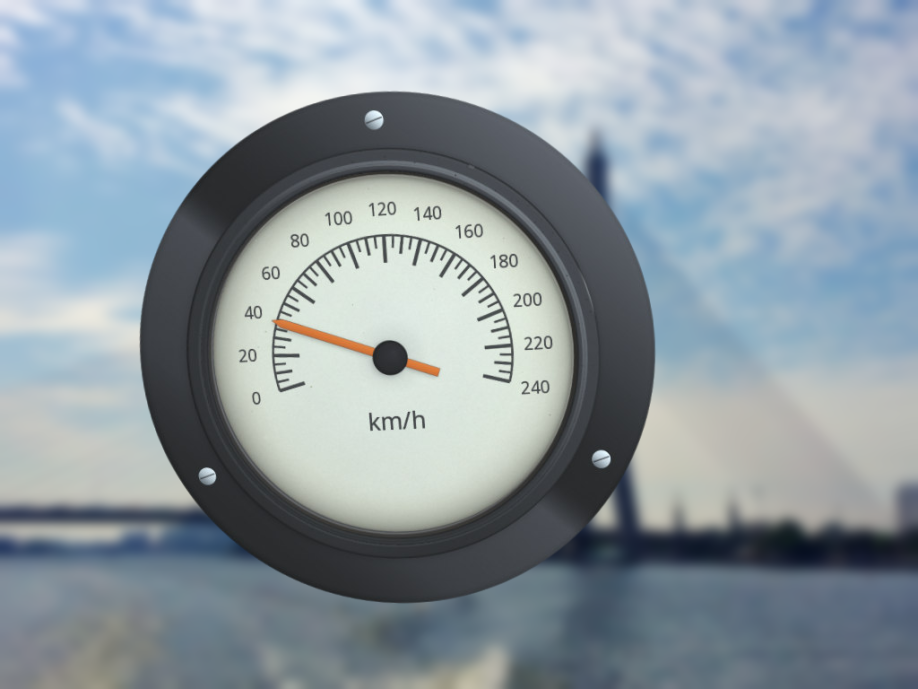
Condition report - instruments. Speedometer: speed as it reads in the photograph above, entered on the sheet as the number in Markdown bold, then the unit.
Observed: **40** km/h
